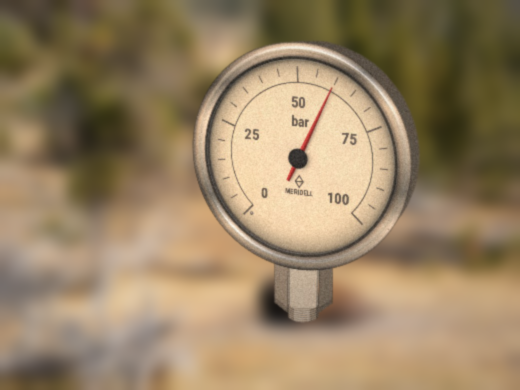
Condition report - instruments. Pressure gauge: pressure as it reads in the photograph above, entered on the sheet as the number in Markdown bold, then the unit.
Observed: **60** bar
